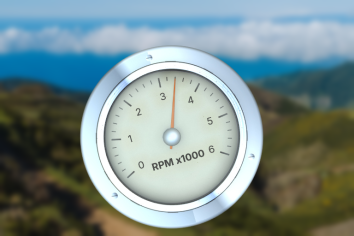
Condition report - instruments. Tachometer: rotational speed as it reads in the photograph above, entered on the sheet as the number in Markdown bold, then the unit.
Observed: **3400** rpm
